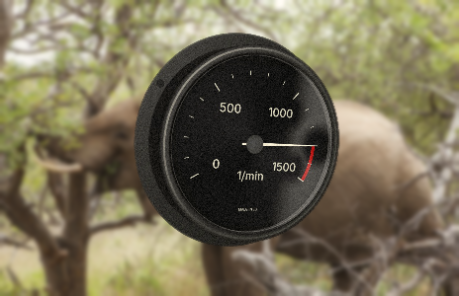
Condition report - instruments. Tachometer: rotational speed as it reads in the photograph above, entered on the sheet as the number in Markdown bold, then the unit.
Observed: **1300** rpm
